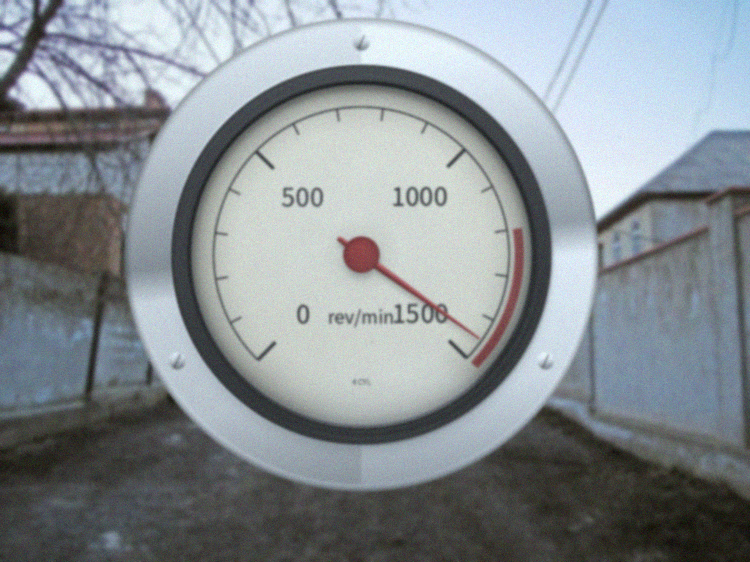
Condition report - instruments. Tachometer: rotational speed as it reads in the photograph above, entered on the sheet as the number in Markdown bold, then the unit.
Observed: **1450** rpm
